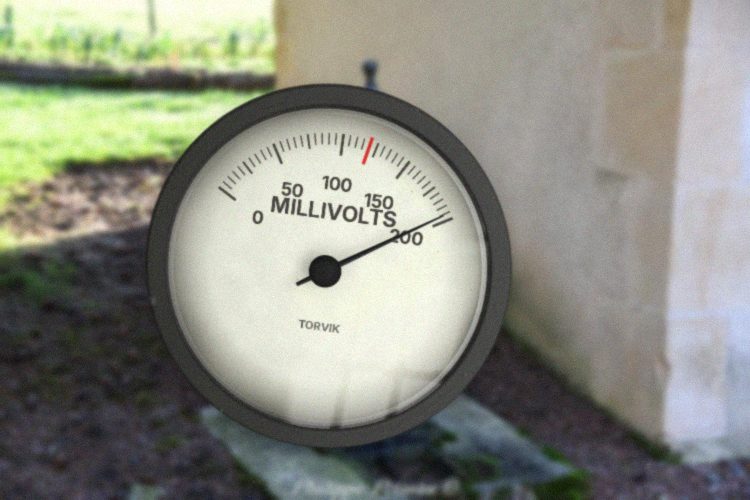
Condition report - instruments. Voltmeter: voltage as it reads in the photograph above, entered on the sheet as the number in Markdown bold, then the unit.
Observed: **195** mV
